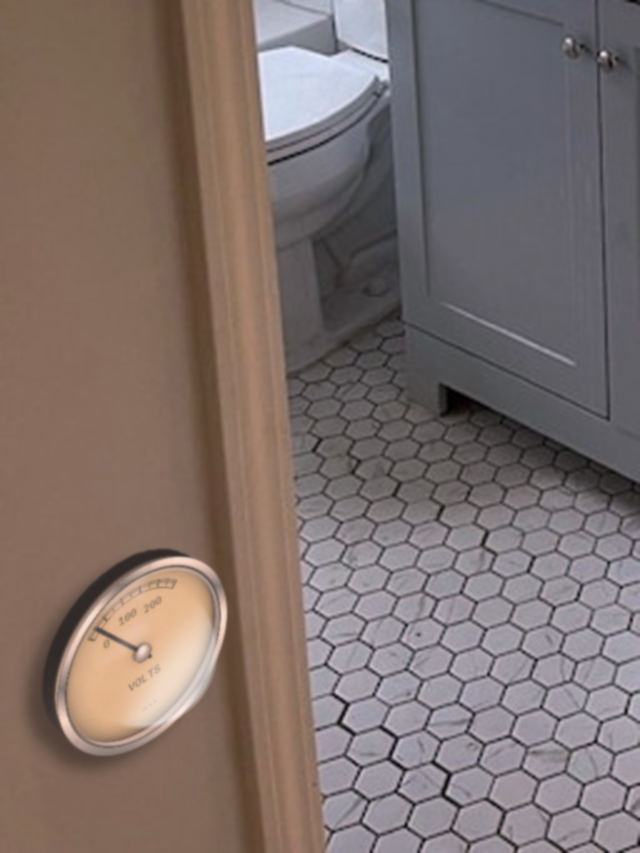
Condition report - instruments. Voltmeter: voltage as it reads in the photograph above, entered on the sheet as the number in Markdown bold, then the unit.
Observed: **25** V
